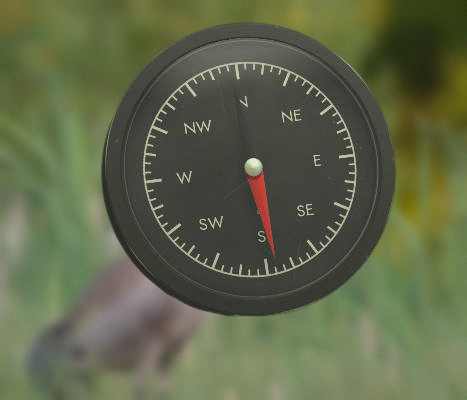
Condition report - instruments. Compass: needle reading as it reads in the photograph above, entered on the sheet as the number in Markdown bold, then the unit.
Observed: **175** °
